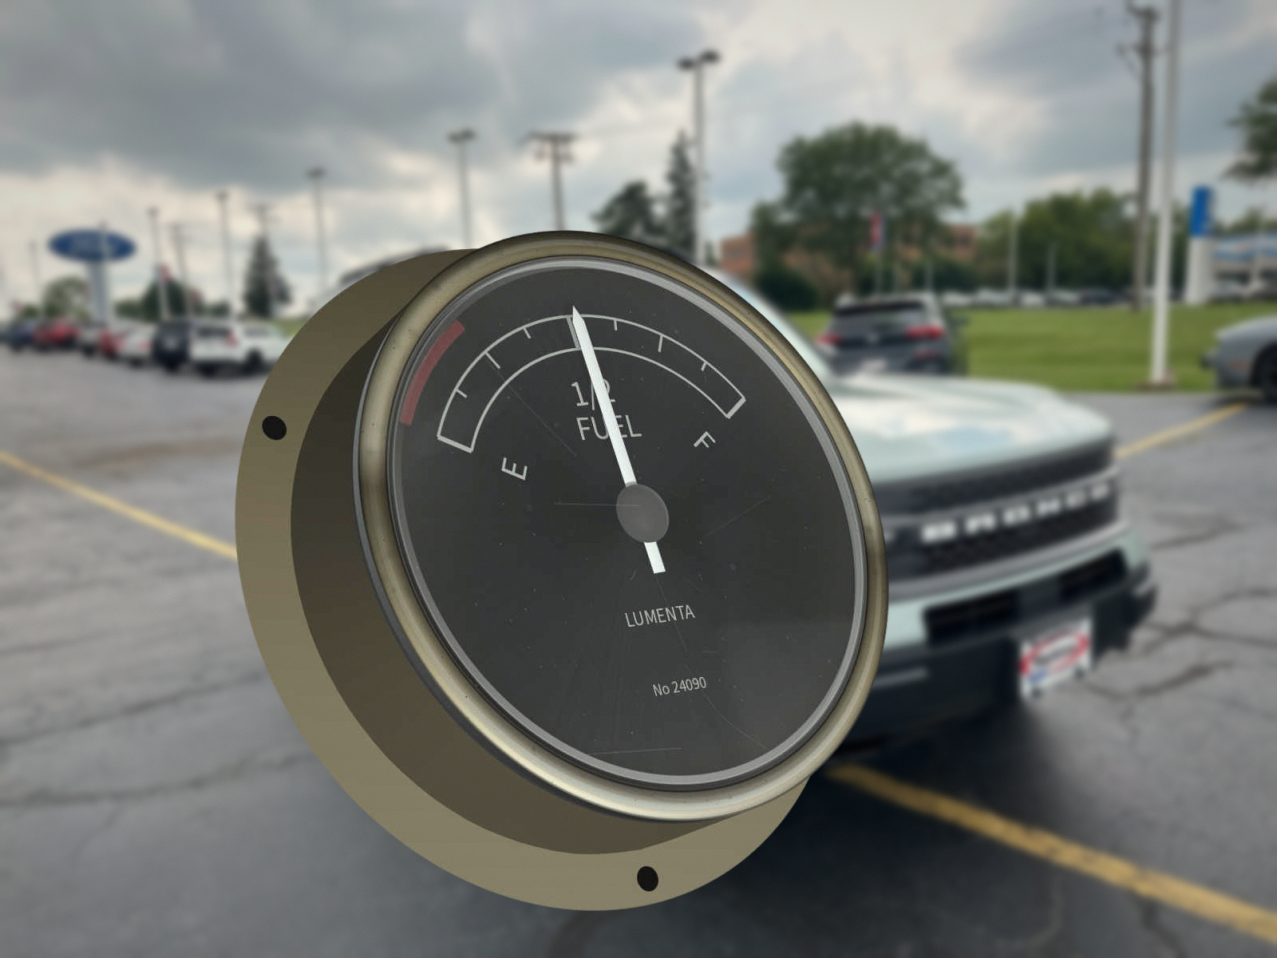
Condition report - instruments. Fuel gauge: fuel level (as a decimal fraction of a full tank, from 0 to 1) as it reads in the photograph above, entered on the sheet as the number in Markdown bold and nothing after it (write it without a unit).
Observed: **0.5**
